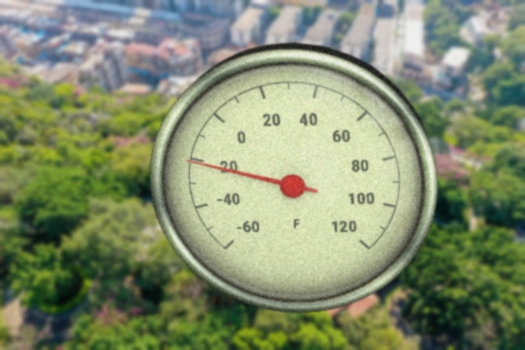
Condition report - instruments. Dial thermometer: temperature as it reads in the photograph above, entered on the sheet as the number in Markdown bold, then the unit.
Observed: **-20** °F
